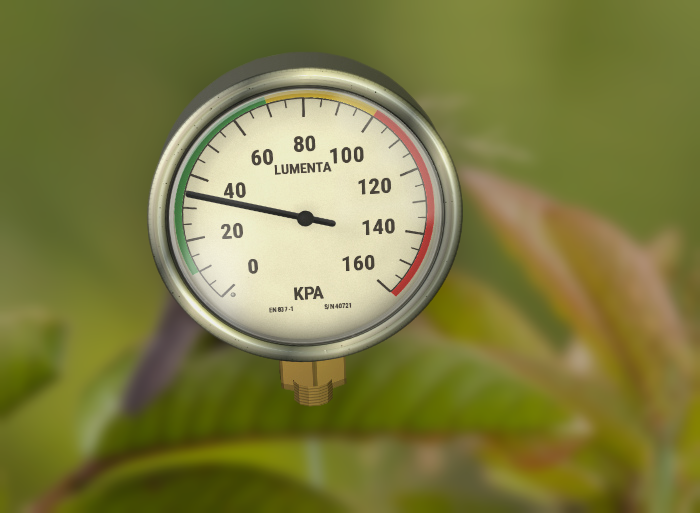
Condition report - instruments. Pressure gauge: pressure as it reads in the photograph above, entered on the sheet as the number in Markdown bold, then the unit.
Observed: **35** kPa
